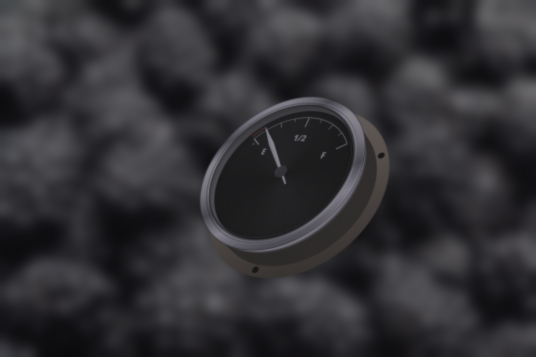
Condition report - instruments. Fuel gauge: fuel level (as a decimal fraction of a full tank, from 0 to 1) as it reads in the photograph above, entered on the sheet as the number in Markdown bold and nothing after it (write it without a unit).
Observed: **0.125**
